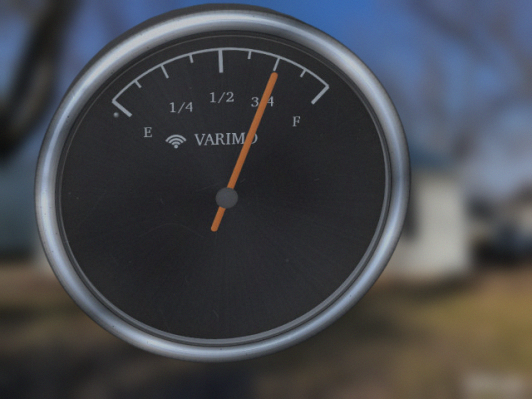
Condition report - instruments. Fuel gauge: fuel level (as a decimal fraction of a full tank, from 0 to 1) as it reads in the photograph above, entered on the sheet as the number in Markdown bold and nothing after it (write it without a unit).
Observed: **0.75**
